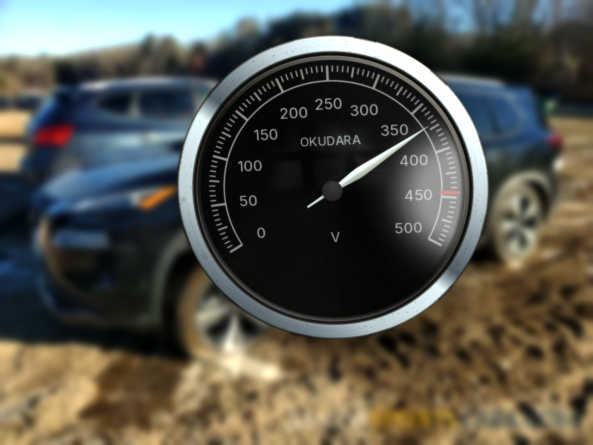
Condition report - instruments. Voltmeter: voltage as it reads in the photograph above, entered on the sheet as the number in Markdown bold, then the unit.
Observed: **370** V
